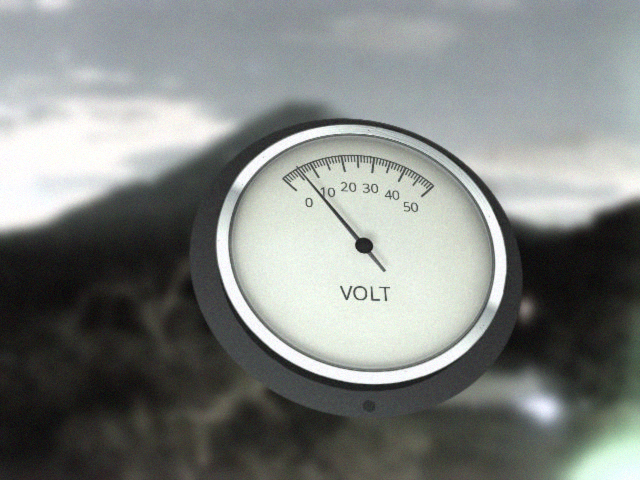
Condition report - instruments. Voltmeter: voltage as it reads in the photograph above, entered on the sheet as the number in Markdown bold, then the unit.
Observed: **5** V
